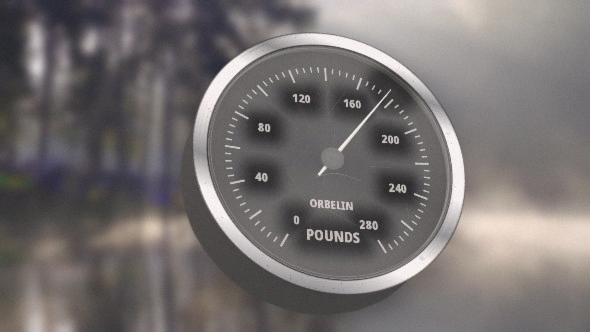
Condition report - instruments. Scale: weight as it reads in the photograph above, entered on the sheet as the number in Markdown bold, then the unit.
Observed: **176** lb
